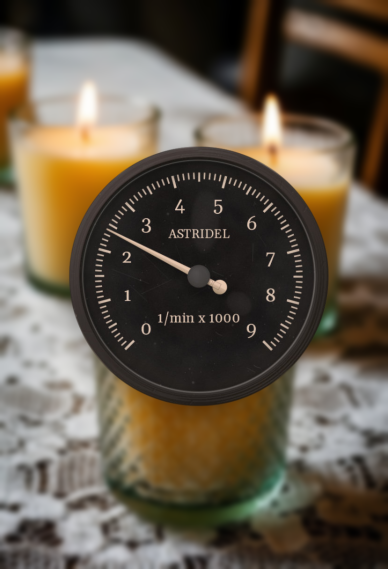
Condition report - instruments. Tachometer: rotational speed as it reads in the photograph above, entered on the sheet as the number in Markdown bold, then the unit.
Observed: **2400** rpm
